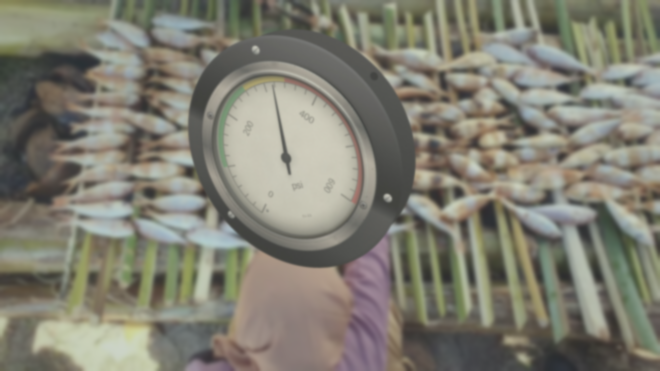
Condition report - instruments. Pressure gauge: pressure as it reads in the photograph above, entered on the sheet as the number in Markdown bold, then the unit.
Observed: **320** psi
